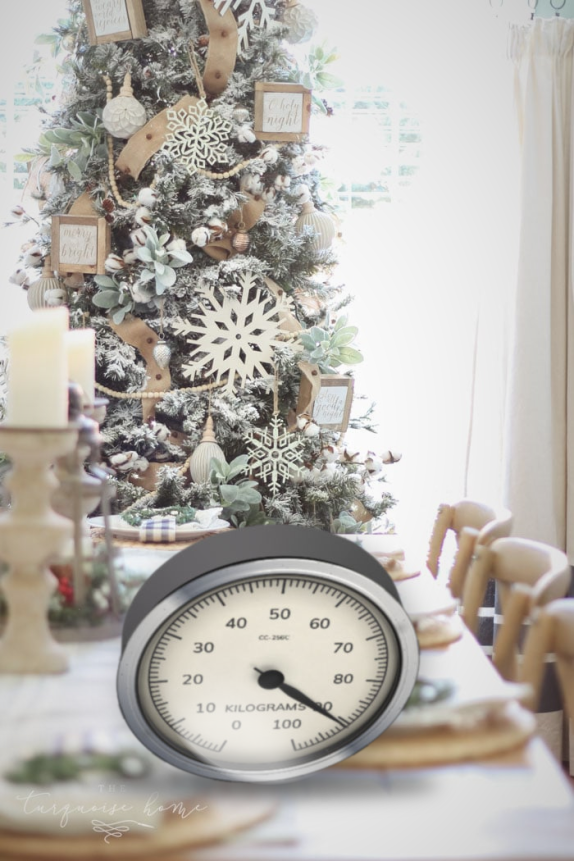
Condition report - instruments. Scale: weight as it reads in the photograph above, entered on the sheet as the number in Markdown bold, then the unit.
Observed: **90** kg
